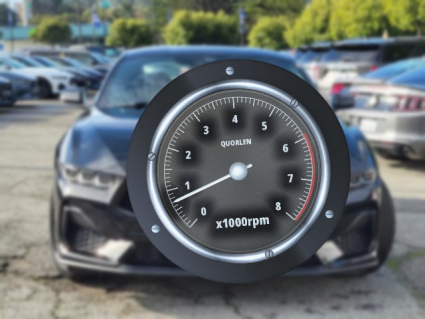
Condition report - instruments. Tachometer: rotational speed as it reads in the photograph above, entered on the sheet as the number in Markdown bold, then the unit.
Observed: **700** rpm
